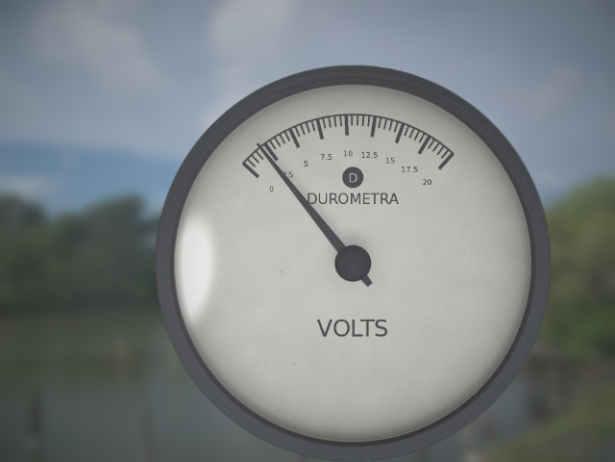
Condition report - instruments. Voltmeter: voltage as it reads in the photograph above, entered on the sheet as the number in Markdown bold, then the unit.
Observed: **2** V
